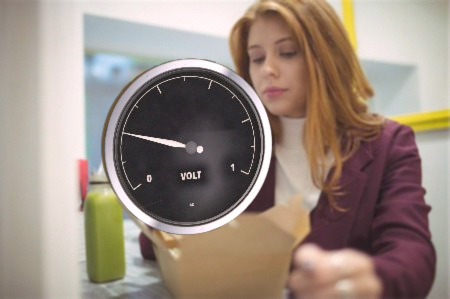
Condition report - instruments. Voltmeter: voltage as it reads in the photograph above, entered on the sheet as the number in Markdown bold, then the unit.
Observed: **0.2** V
